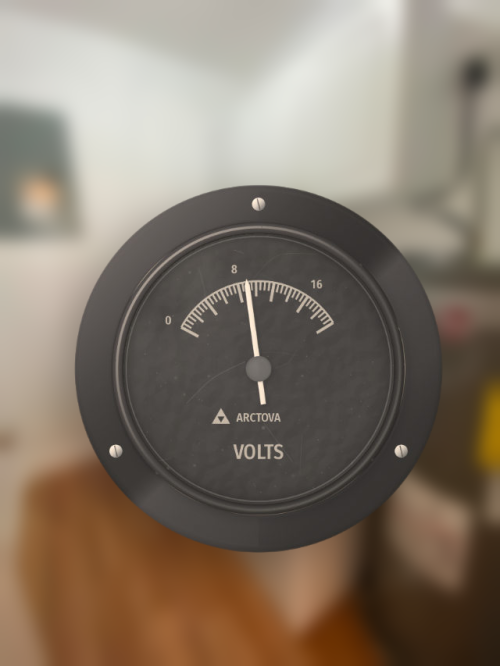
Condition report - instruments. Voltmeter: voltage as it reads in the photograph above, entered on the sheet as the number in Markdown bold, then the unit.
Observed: **9** V
